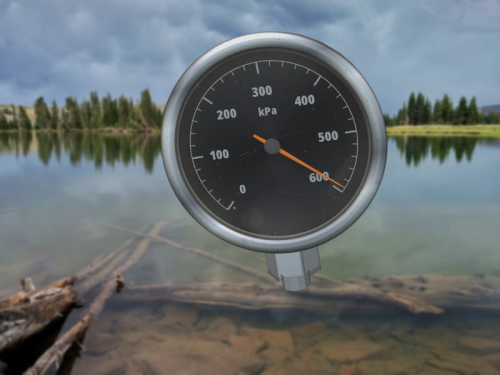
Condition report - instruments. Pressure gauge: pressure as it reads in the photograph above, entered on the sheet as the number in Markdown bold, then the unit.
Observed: **590** kPa
